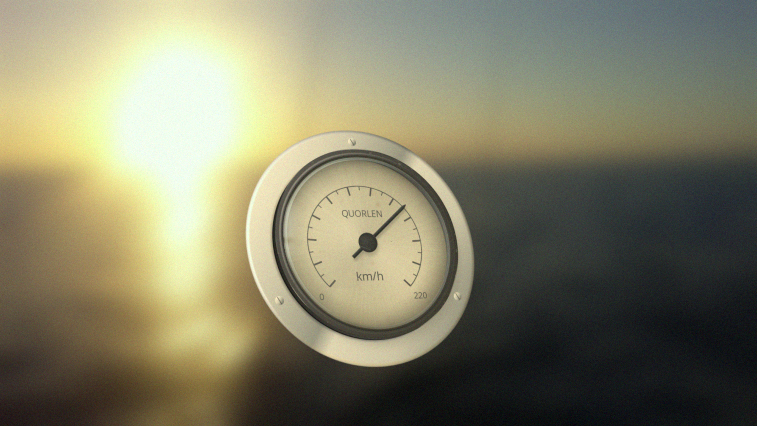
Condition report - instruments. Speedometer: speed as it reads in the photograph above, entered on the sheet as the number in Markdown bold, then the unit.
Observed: **150** km/h
